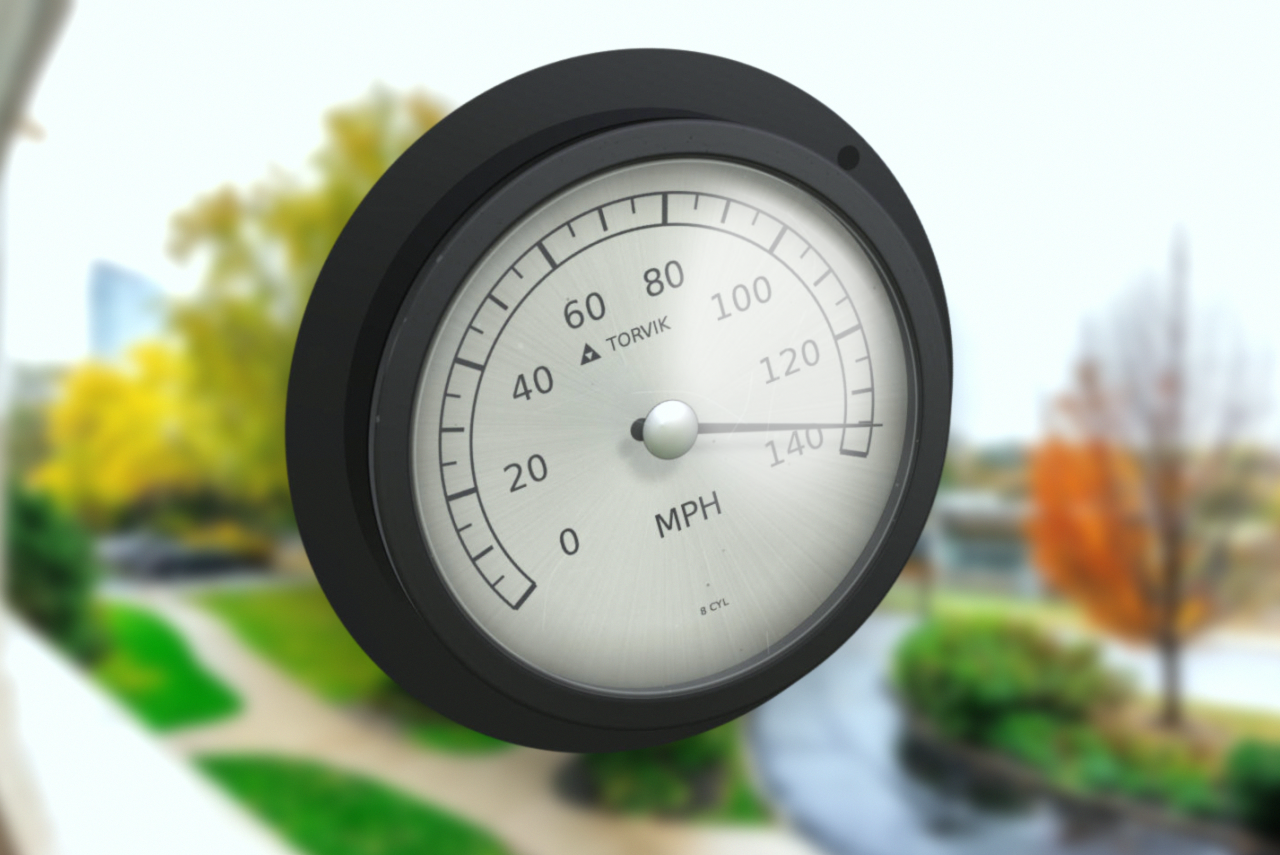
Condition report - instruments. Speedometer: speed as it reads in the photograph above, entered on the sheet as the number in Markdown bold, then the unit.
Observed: **135** mph
